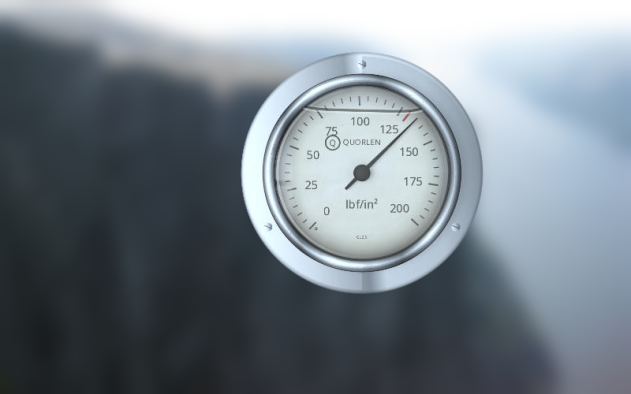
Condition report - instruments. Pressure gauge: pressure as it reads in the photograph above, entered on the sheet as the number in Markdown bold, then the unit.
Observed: **135** psi
